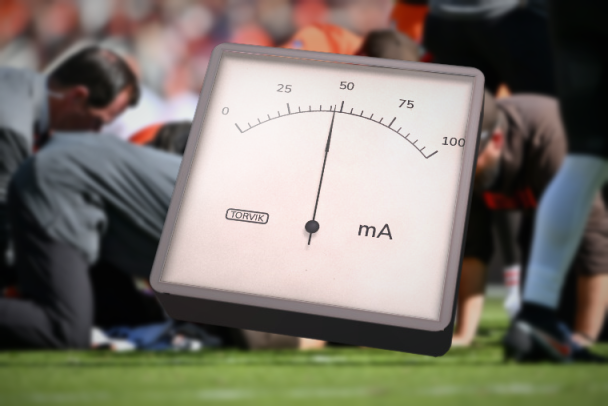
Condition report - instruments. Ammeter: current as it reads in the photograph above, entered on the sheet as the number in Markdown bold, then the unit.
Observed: **47.5** mA
